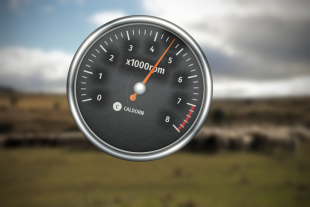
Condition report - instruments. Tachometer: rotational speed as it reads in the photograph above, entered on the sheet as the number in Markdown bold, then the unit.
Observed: **4600** rpm
